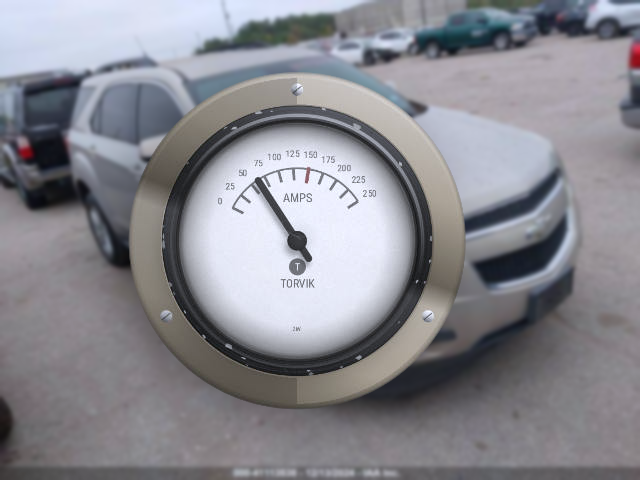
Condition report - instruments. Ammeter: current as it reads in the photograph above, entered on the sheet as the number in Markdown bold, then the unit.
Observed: **62.5** A
